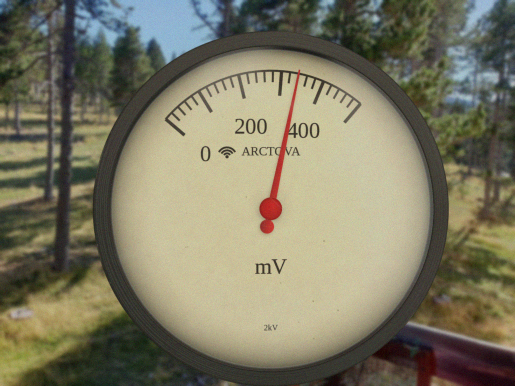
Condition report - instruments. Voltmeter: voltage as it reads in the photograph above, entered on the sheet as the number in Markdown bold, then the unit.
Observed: **340** mV
